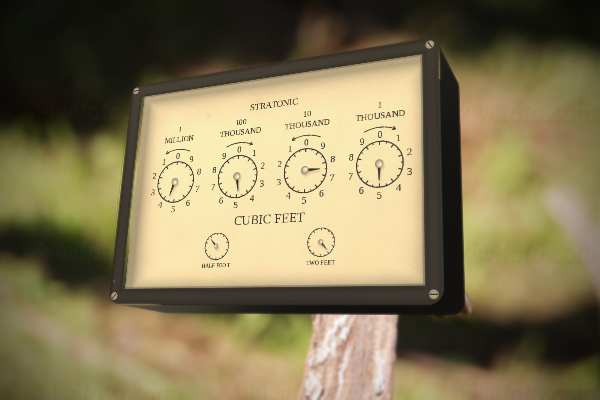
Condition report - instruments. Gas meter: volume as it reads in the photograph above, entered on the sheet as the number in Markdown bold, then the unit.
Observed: **447500** ft³
